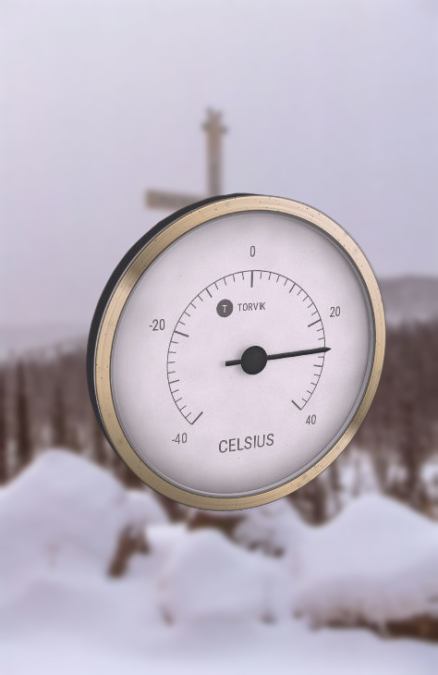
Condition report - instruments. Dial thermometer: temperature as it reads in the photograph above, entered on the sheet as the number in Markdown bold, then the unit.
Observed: **26** °C
